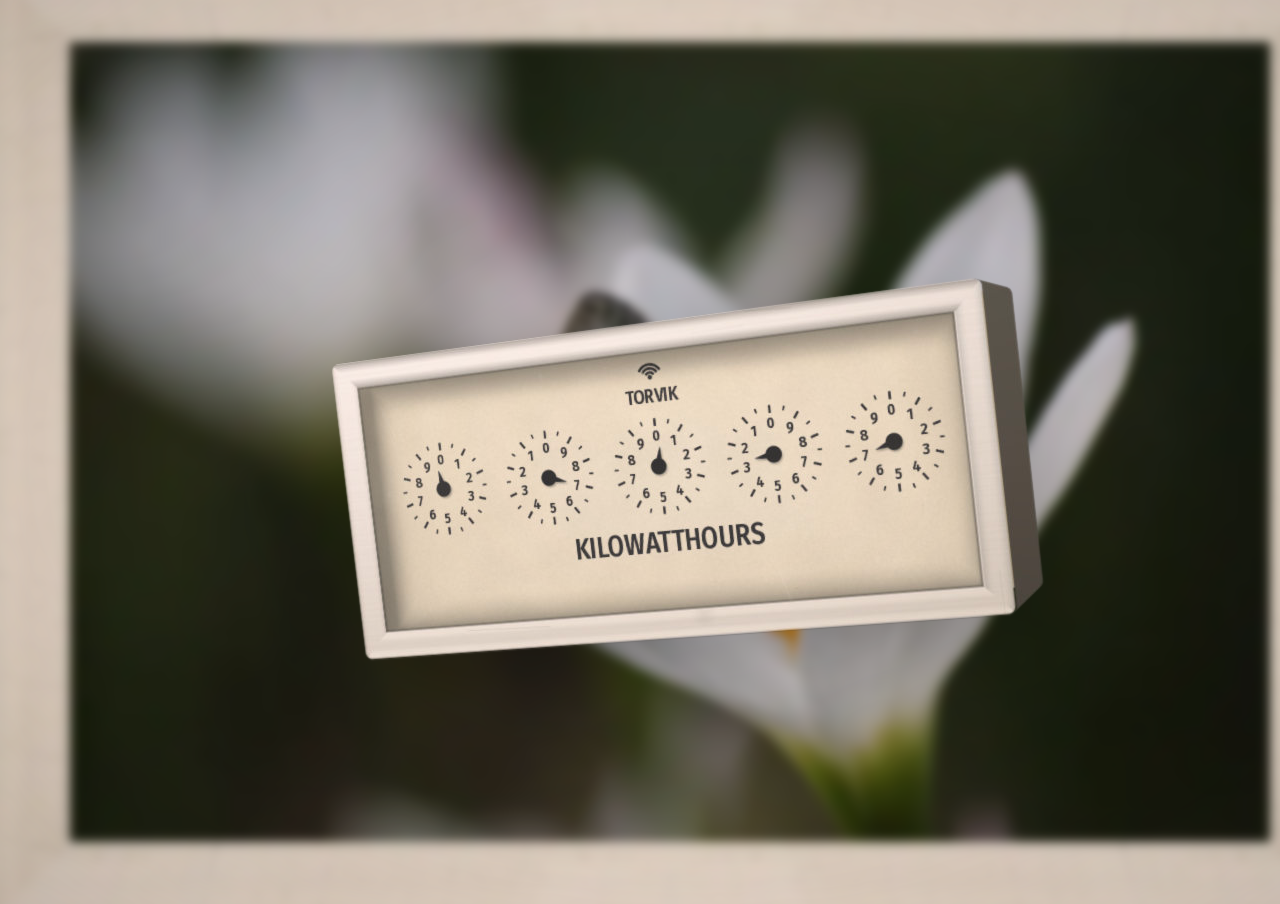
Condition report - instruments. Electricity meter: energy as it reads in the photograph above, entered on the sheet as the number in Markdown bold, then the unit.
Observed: **97027** kWh
